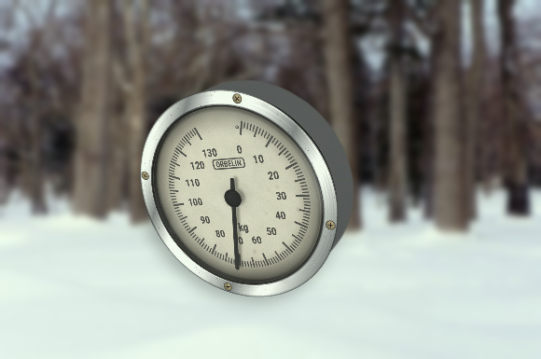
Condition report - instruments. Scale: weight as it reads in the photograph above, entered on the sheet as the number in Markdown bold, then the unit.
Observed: **70** kg
